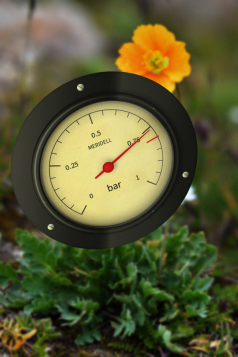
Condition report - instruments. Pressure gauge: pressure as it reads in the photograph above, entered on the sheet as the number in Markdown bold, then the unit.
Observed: **0.75** bar
